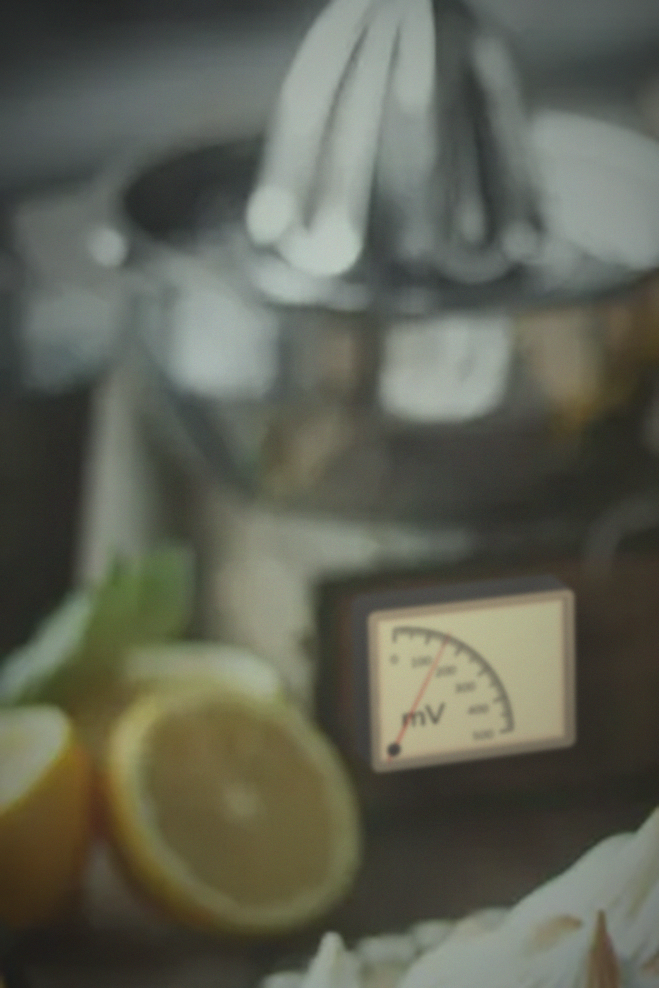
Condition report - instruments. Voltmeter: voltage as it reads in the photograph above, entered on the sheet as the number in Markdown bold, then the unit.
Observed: **150** mV
